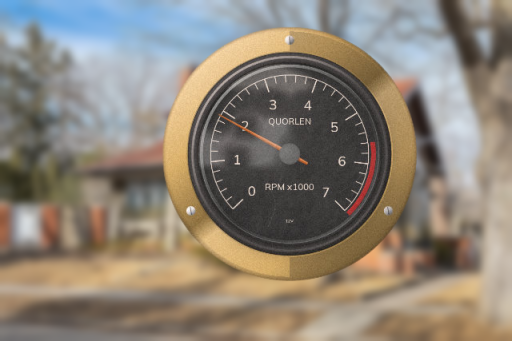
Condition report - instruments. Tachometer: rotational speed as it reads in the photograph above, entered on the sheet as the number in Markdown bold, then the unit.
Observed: **1900** rpm
